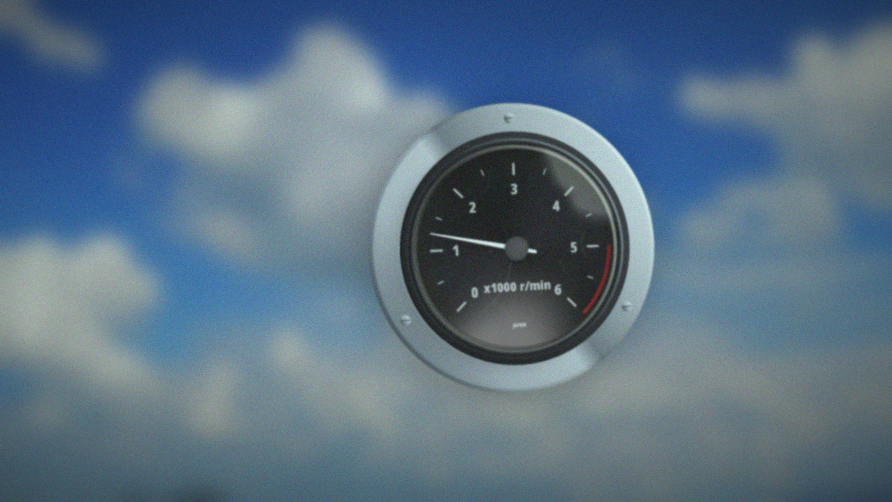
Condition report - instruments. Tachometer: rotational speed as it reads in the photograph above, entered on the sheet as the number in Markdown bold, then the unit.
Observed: **1250** rpm
